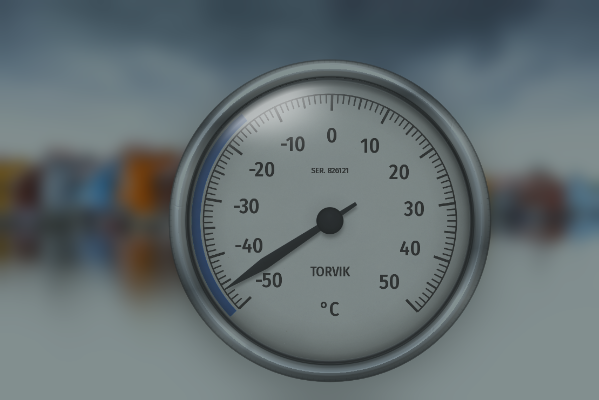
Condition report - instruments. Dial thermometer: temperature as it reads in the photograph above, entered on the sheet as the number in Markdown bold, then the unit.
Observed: **-46** °C
